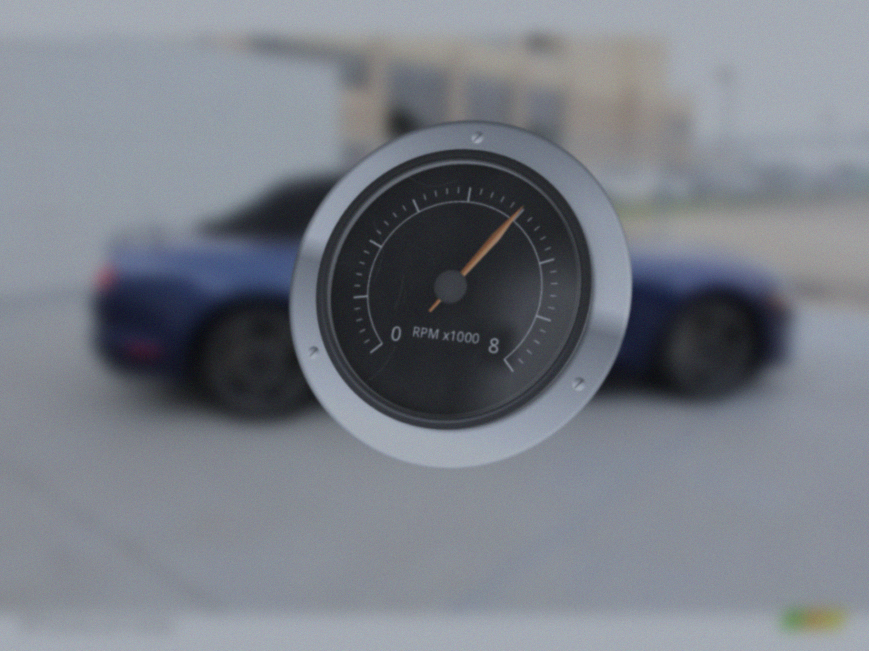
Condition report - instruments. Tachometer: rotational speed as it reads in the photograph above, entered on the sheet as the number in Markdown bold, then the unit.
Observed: **5000** rpm
